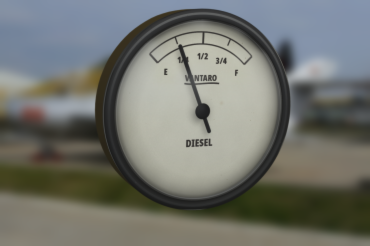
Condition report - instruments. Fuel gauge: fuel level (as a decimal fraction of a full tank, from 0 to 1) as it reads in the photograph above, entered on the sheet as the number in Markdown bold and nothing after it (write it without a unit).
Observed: **0.25**
